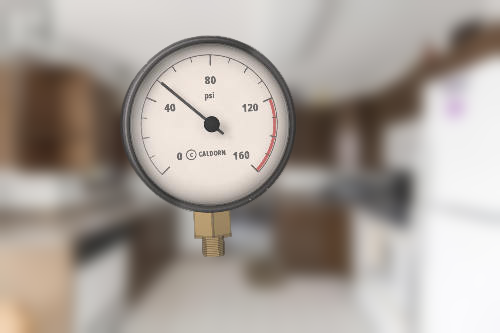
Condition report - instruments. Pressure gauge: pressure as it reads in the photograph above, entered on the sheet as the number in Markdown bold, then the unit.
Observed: **50** psi
